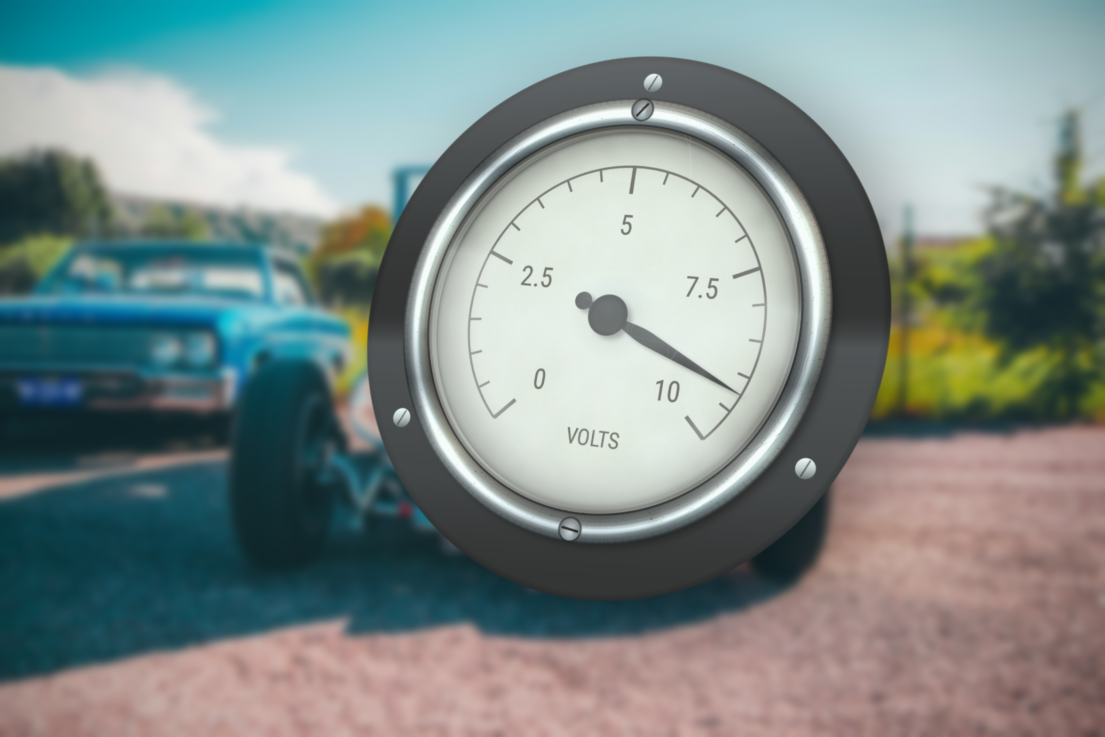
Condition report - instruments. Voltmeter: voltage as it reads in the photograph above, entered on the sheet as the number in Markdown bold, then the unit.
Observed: **9.25** V
